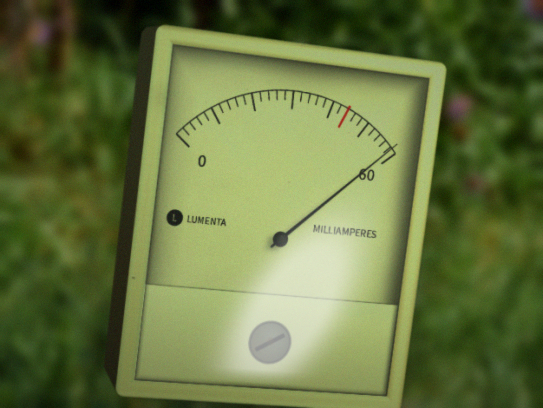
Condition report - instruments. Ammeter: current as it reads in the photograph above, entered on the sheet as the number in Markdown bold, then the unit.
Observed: **58** mA
